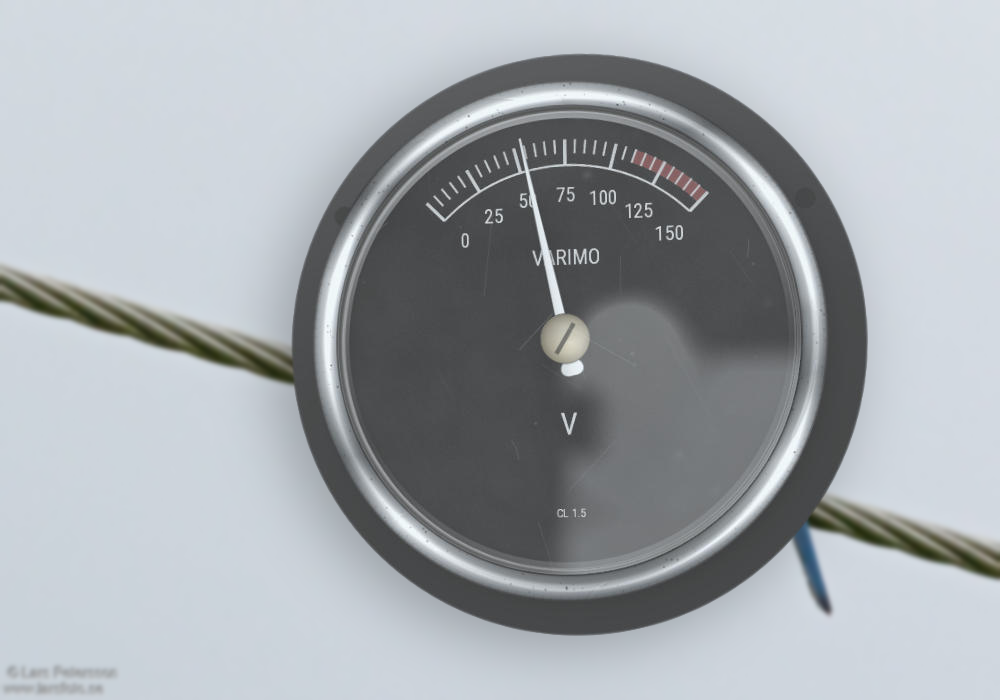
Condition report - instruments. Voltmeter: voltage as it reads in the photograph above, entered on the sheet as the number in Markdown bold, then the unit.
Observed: **55** V
